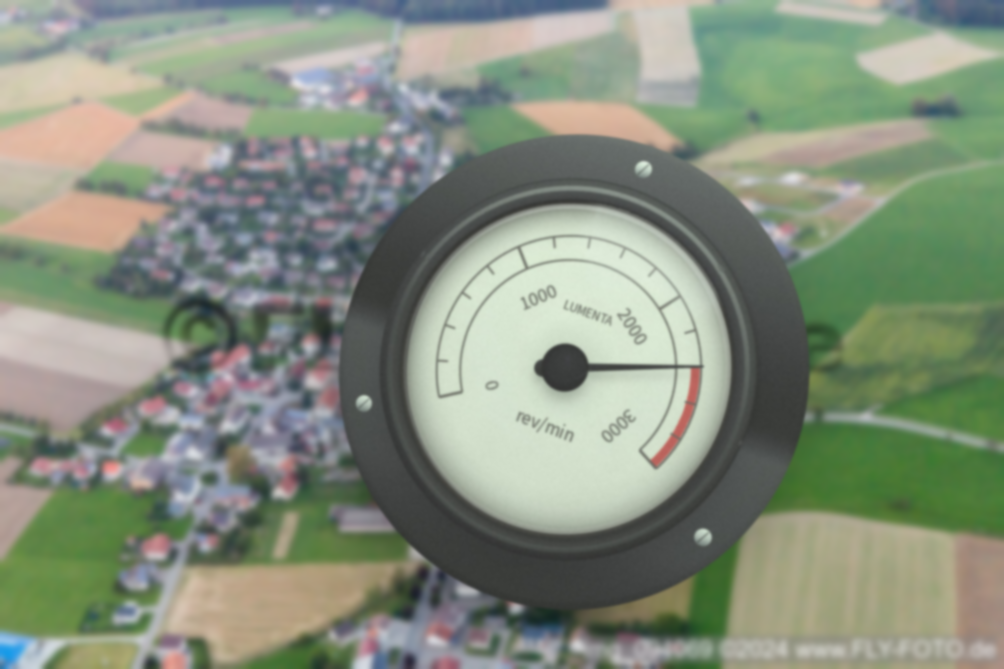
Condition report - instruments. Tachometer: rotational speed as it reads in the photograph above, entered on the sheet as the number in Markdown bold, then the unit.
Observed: **2400** rpm
